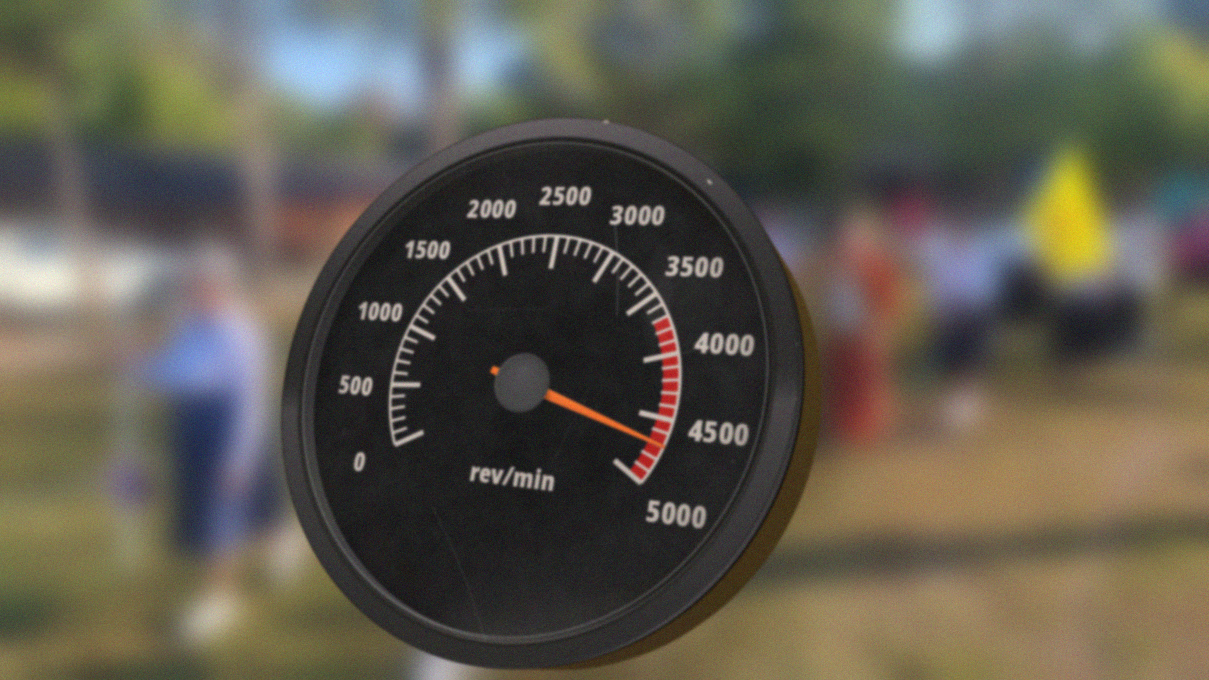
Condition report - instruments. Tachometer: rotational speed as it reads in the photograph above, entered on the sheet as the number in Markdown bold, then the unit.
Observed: **4700** rpm
